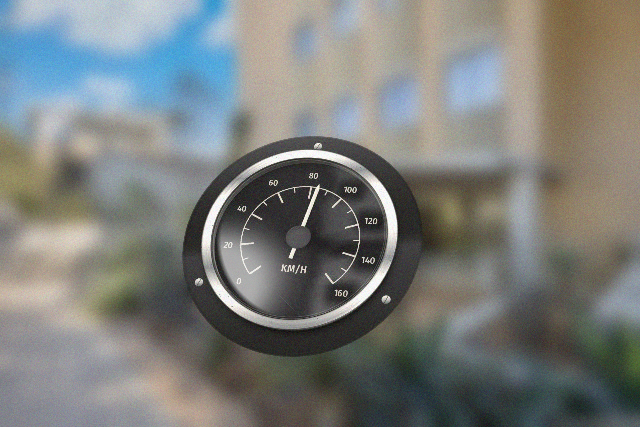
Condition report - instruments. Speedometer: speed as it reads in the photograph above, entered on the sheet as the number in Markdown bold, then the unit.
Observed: **85** km/h
